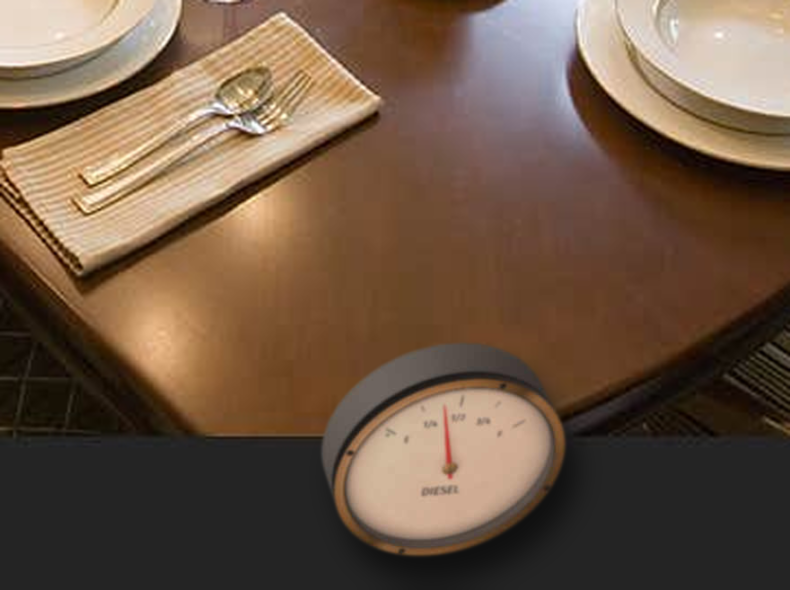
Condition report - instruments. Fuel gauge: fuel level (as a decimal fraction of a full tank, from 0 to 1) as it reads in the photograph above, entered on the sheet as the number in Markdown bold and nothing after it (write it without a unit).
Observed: **0.375**
